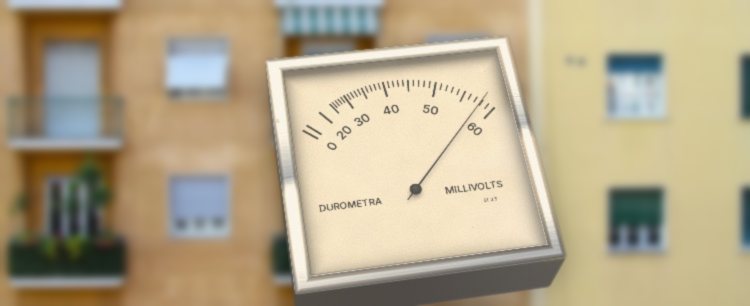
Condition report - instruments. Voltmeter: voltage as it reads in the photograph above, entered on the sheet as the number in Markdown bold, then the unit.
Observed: **58** mV
